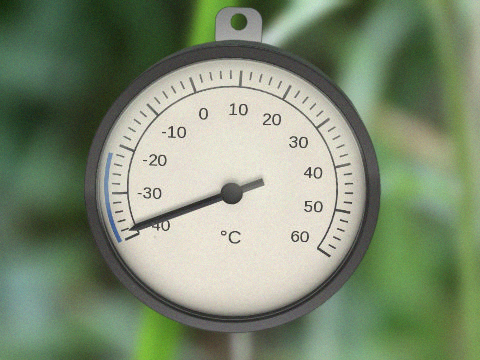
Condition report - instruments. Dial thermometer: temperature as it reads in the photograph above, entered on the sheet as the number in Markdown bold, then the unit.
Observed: **-38** °C
